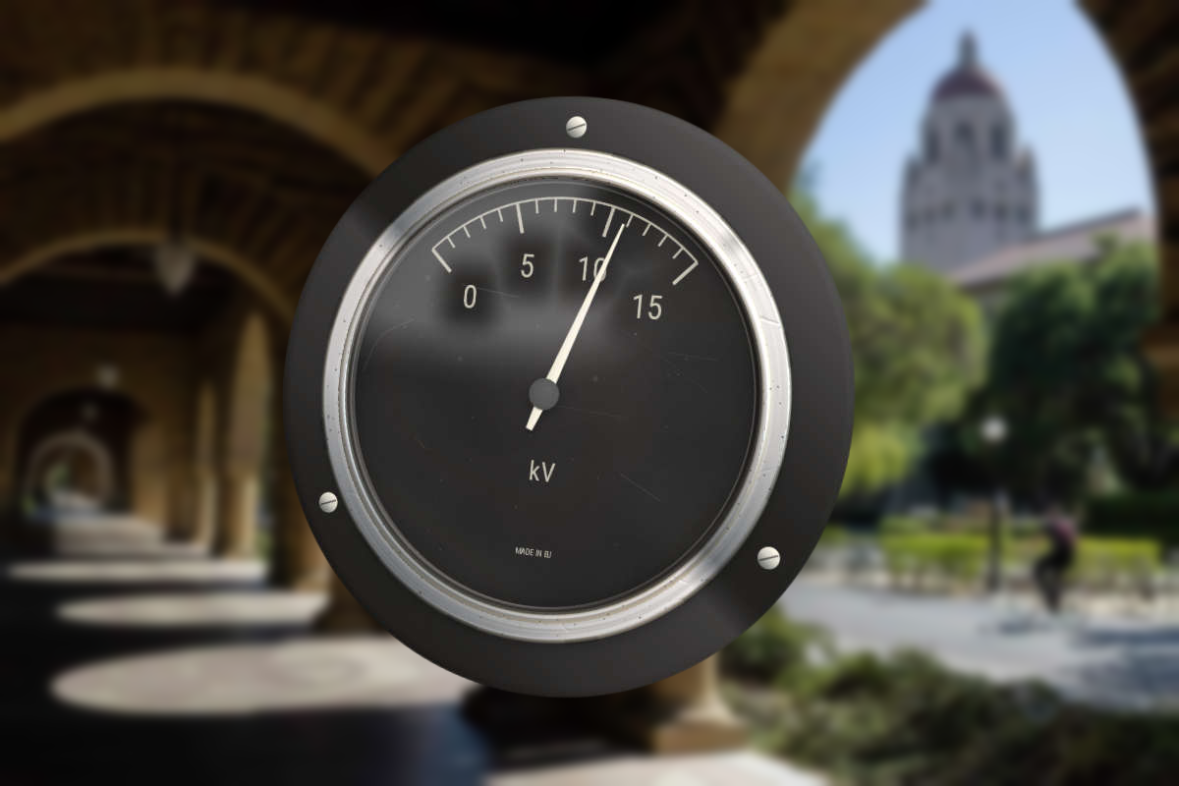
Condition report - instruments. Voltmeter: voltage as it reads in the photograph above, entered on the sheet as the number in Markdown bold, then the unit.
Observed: **11** kV
